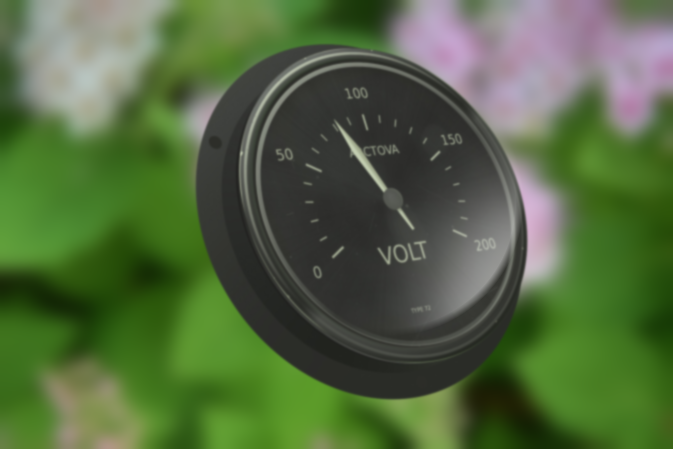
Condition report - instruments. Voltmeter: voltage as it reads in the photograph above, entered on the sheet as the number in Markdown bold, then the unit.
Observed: **80** V
